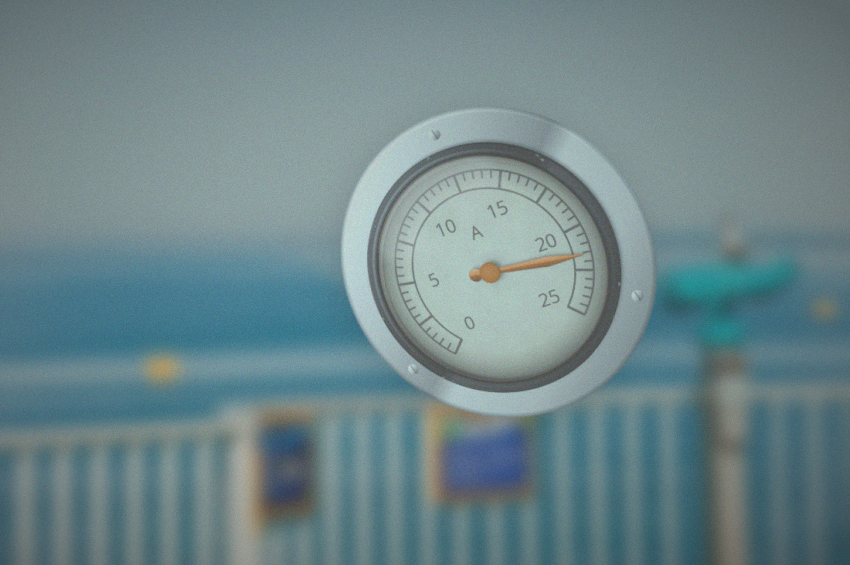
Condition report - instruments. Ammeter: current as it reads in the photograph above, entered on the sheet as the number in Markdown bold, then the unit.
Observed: **21.5** A
